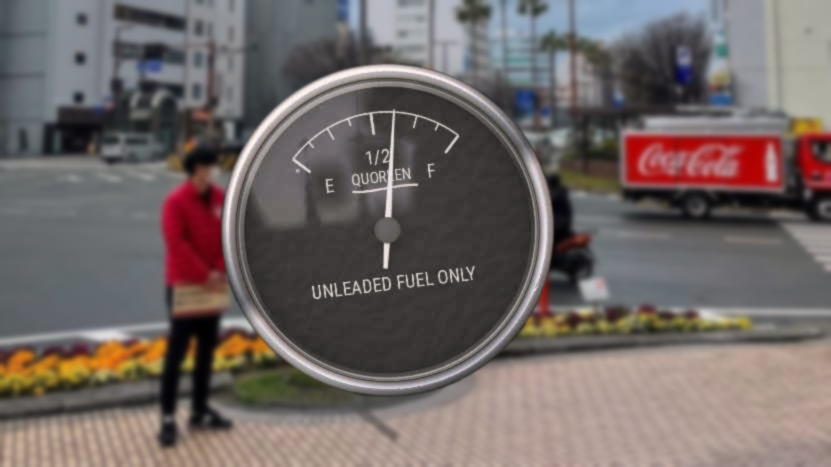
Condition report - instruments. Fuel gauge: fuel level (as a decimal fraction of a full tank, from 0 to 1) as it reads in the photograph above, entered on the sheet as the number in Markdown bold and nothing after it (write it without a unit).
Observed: **0.625**
